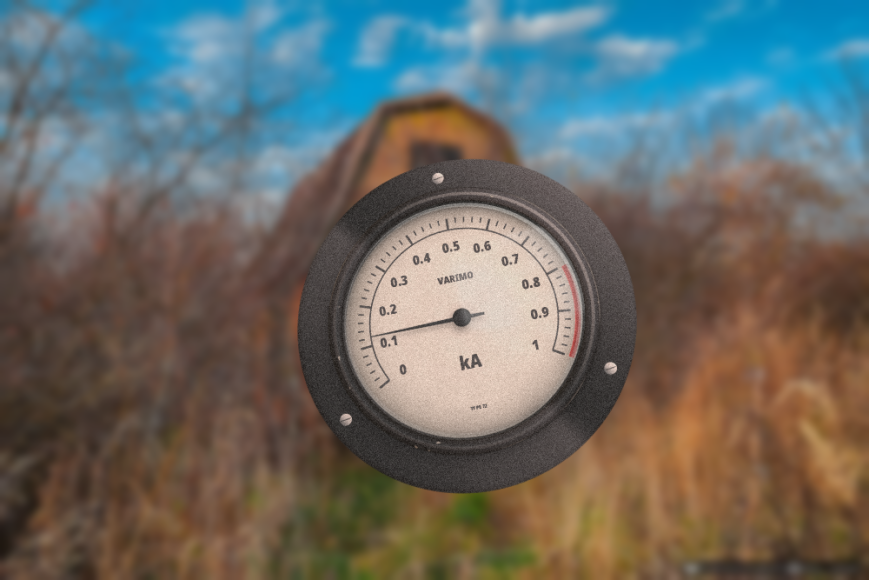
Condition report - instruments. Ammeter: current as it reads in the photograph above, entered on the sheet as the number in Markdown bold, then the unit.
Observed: **0.12** kA
